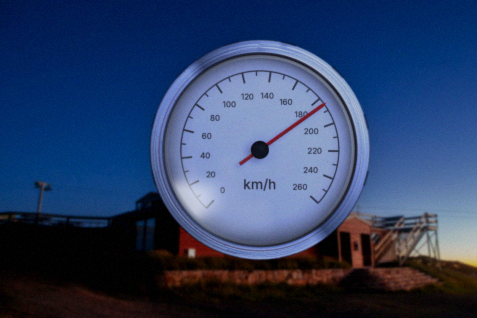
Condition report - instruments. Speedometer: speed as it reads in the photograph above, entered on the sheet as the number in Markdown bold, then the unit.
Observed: **185** km/h
